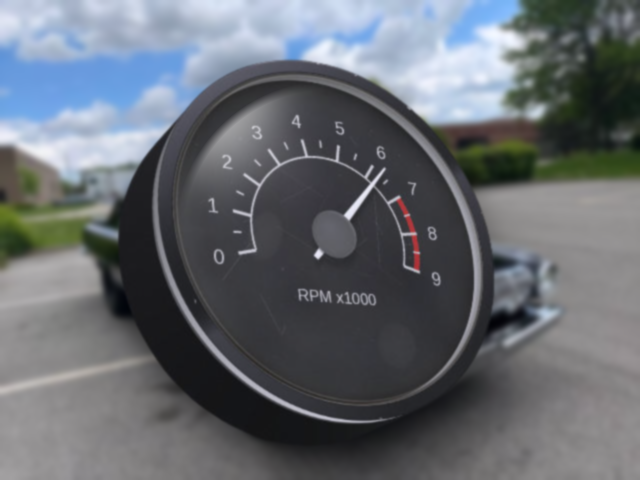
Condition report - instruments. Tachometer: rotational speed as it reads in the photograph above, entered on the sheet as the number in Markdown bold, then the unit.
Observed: **6250** rpm
